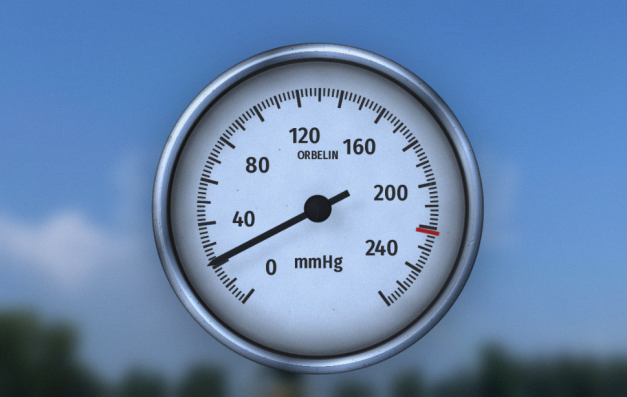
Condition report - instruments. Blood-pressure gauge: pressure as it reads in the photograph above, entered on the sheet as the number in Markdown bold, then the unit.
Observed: **22** mmHg
